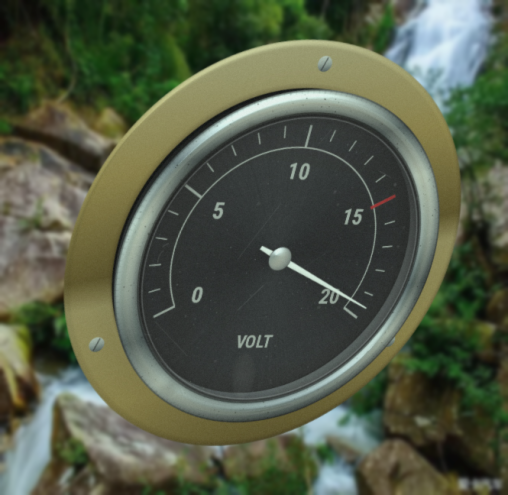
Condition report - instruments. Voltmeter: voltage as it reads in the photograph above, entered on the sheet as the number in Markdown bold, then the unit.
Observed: **19.5** V
